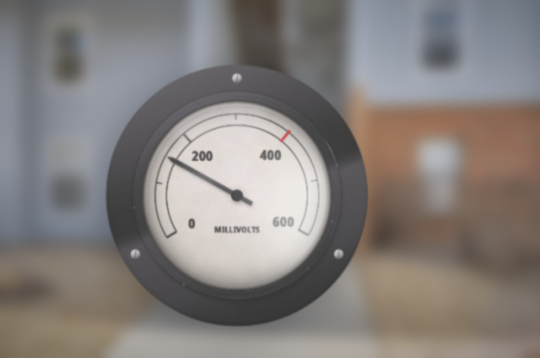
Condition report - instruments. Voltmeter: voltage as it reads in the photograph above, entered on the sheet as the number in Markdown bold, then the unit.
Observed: **150** mV
